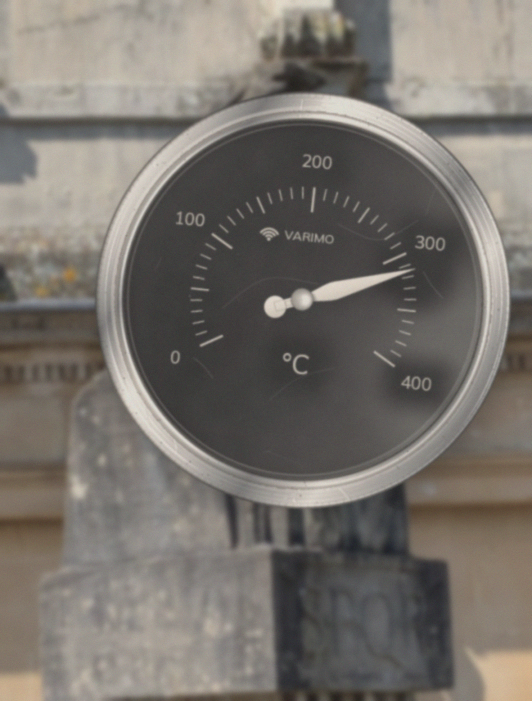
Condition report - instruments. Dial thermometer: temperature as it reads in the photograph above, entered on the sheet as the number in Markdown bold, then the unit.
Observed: **315** °C
